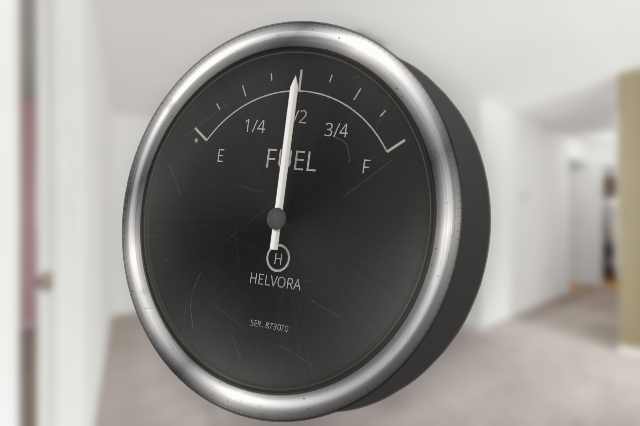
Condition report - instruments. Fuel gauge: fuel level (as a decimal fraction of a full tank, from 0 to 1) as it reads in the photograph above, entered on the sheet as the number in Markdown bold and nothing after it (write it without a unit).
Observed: **0.5**
